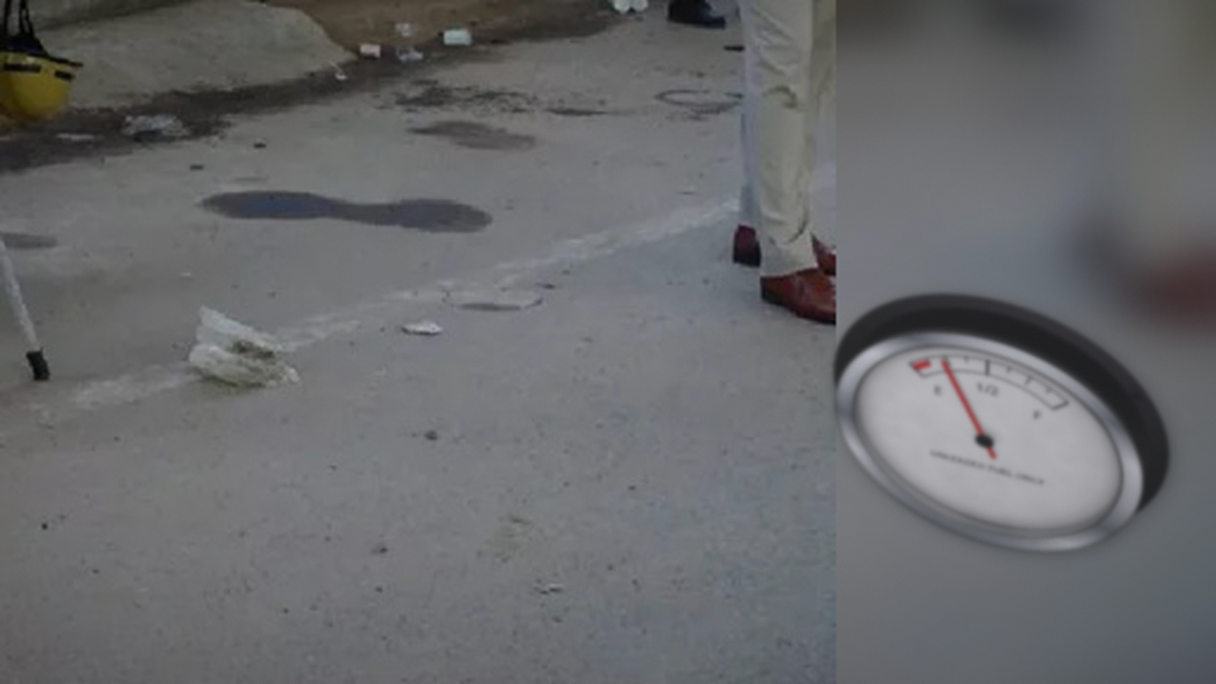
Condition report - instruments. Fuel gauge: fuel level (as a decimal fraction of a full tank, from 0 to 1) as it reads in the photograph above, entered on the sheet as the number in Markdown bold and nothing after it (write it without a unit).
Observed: **0.25**
